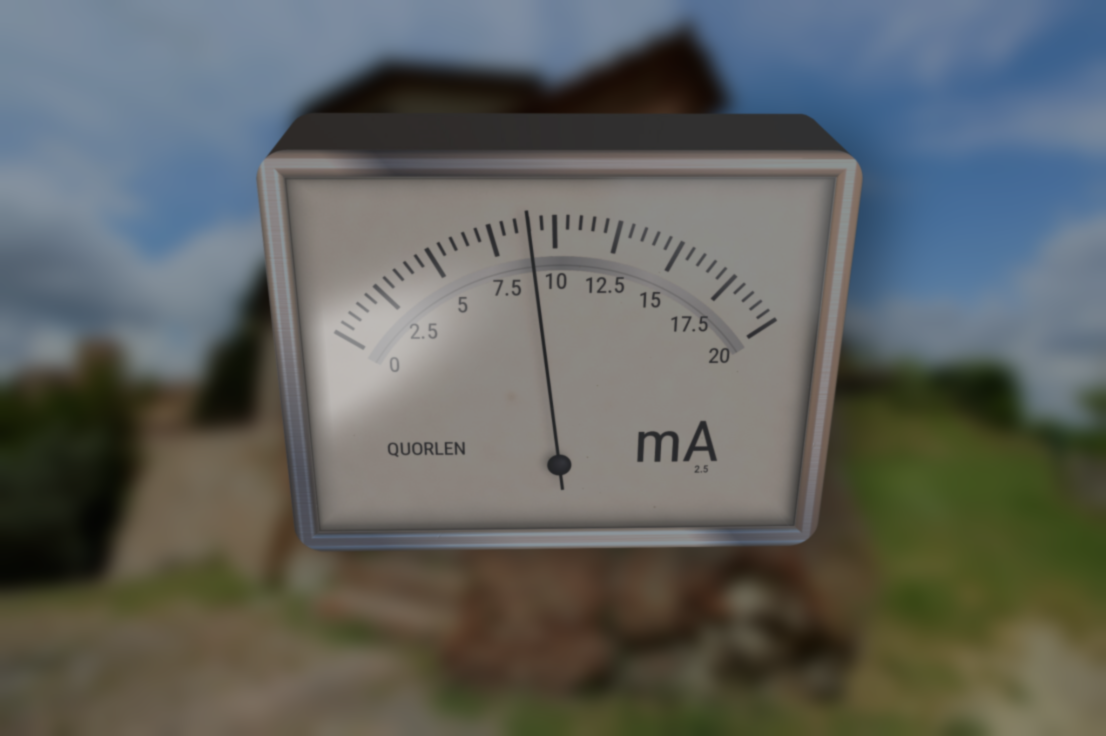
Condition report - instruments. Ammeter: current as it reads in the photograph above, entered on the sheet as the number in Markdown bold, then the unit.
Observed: **9** mA
